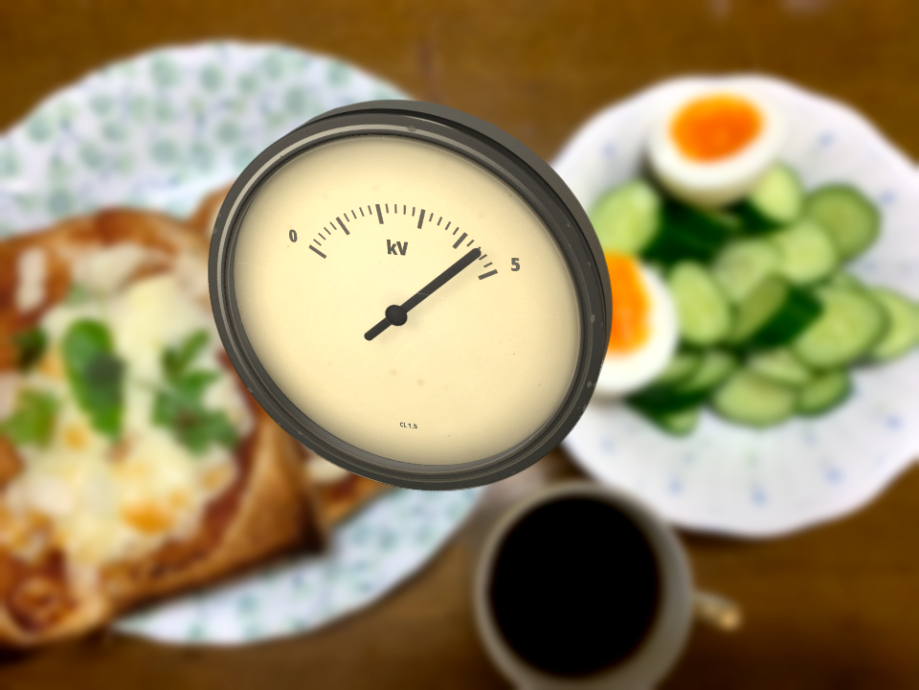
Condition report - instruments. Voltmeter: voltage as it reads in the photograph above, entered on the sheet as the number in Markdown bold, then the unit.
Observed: **4.4** kV
